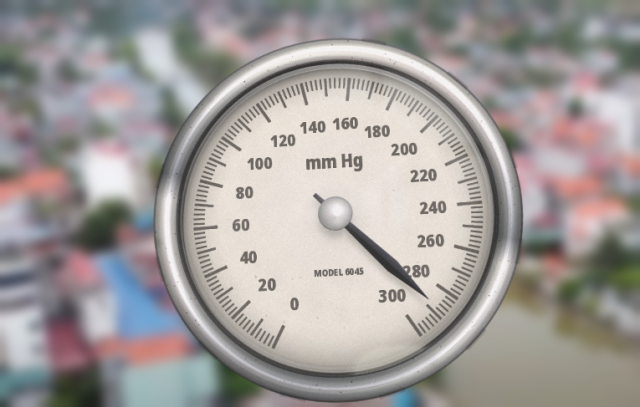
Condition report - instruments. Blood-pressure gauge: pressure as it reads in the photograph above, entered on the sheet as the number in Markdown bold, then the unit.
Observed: **288** mmHg
